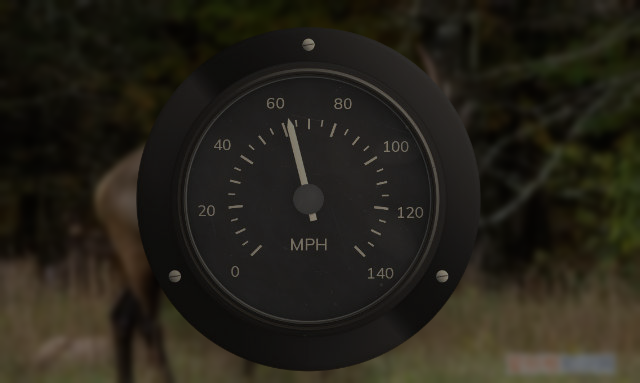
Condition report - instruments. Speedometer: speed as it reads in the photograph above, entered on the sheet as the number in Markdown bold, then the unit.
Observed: **62.5** mph
